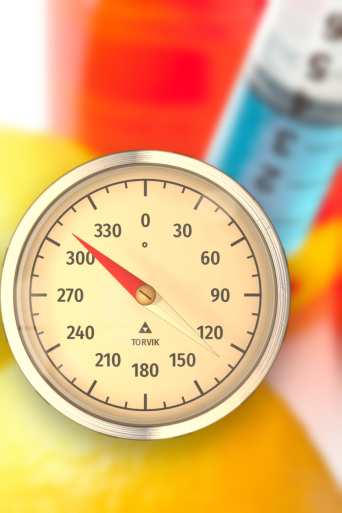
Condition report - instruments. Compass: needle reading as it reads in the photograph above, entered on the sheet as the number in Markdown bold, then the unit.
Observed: **310** °
